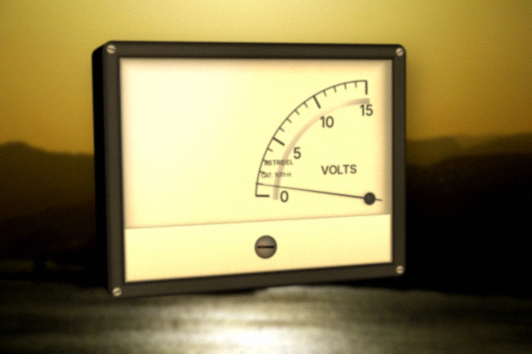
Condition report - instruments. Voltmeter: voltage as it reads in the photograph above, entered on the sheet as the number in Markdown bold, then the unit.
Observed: **1** V
